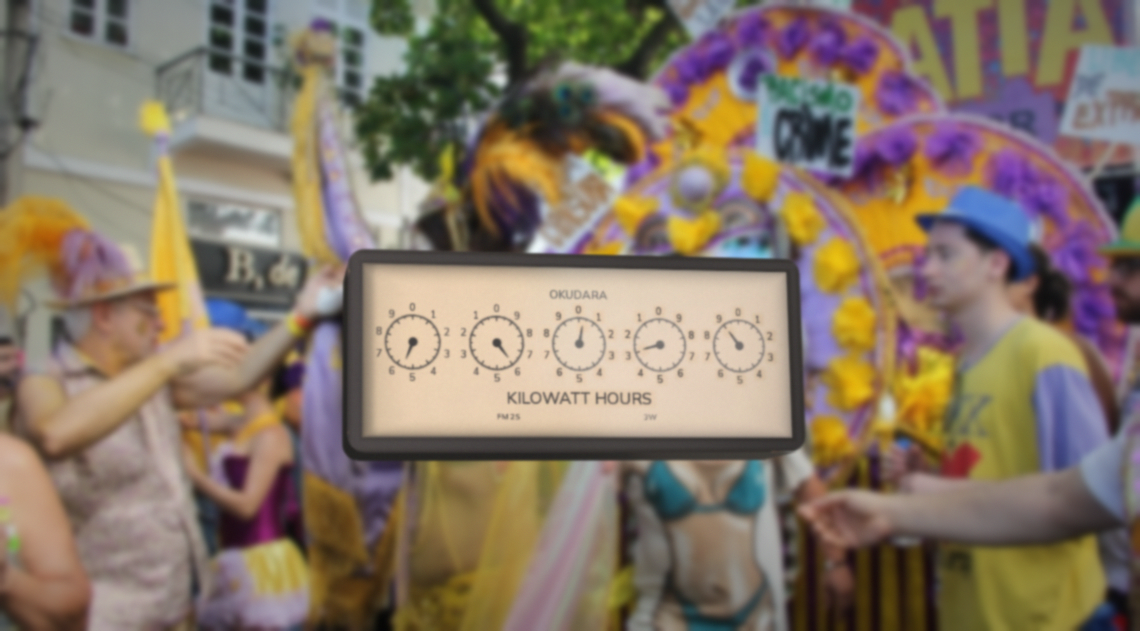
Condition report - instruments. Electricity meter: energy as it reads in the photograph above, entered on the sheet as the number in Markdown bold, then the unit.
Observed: **56029** kWh
